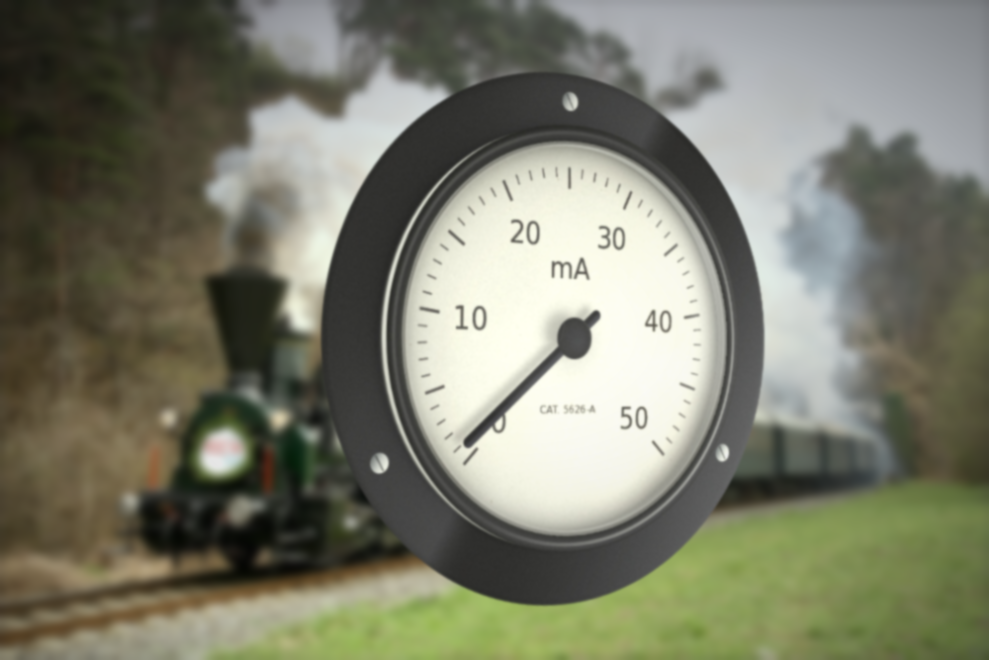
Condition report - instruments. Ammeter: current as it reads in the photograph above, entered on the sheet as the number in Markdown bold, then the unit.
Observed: **1** mA
